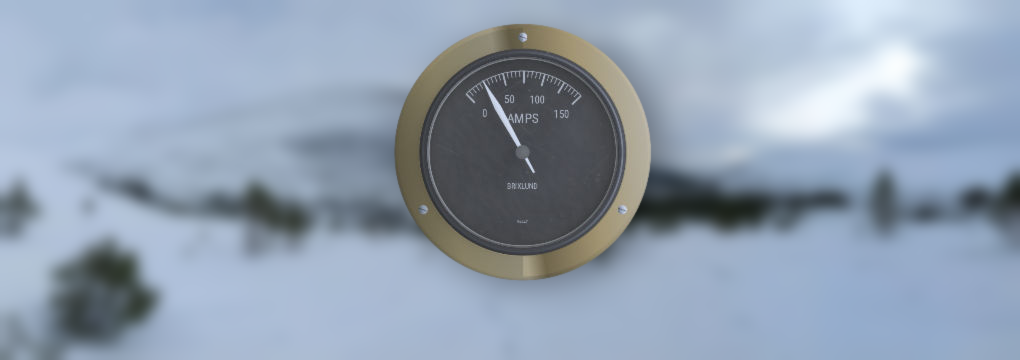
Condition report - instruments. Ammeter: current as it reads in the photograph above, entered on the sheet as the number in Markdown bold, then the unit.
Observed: **25** A
